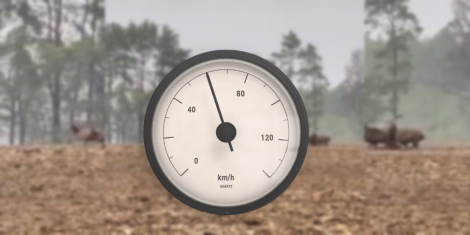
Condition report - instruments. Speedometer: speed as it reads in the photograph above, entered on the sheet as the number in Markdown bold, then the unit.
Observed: **60** km/h
